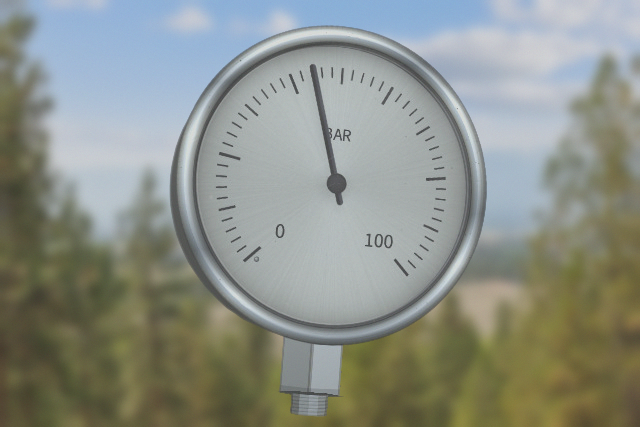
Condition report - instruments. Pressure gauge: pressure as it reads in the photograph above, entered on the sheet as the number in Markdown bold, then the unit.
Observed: **44** bar
